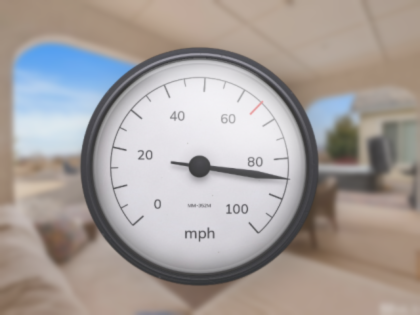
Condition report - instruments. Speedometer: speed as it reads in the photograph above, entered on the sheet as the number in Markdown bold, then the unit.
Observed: **85** mph
